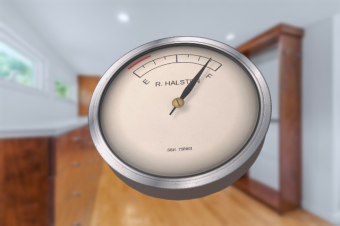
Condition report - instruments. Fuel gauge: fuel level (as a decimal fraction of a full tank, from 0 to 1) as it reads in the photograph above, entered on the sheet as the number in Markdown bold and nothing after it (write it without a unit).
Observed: **0.875**
